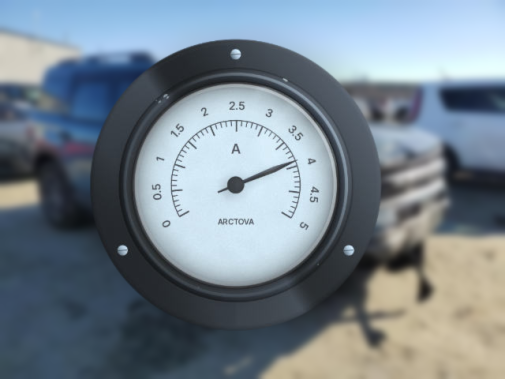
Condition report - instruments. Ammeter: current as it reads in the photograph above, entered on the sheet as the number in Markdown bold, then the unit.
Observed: **3.9** A
